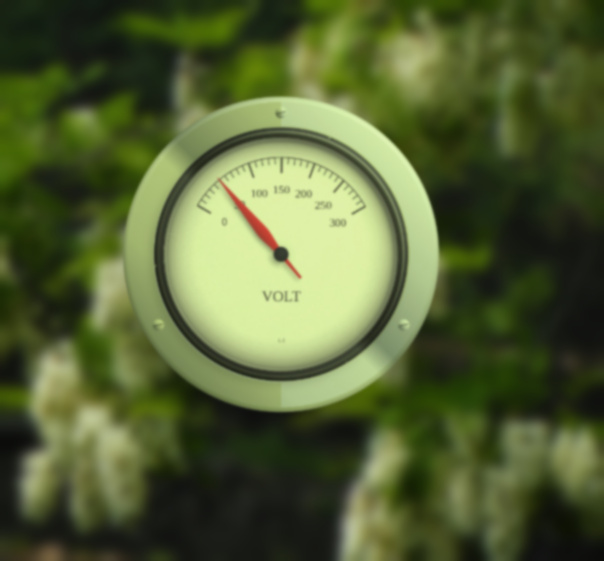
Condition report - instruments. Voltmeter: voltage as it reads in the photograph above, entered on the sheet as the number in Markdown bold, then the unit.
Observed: **50** V
